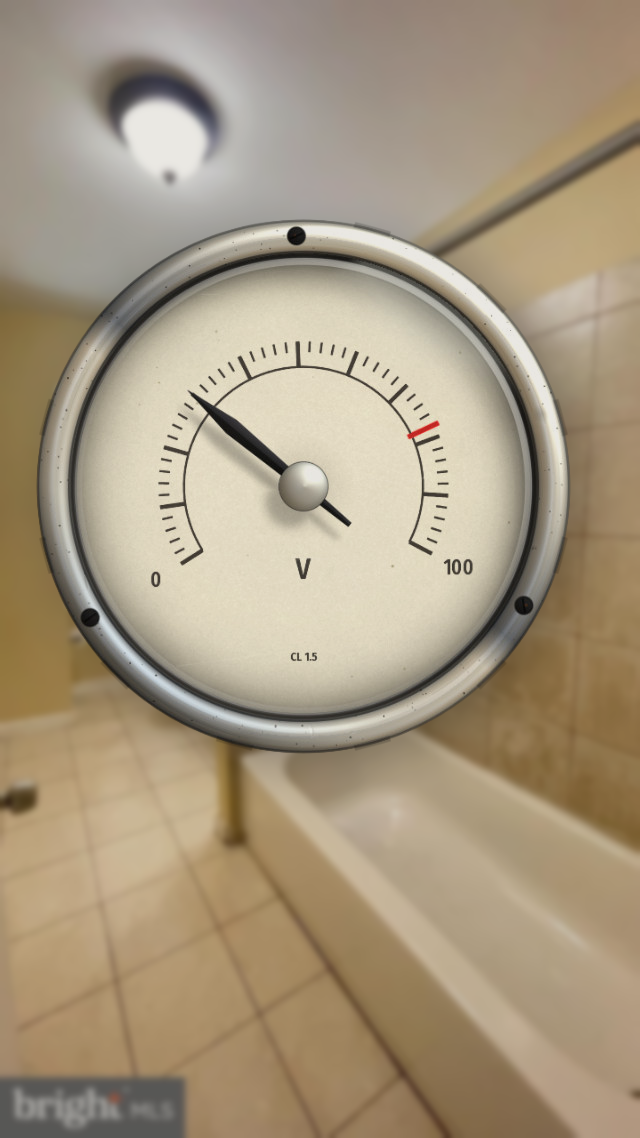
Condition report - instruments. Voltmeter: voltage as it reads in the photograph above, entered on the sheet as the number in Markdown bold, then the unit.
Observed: **30** V
